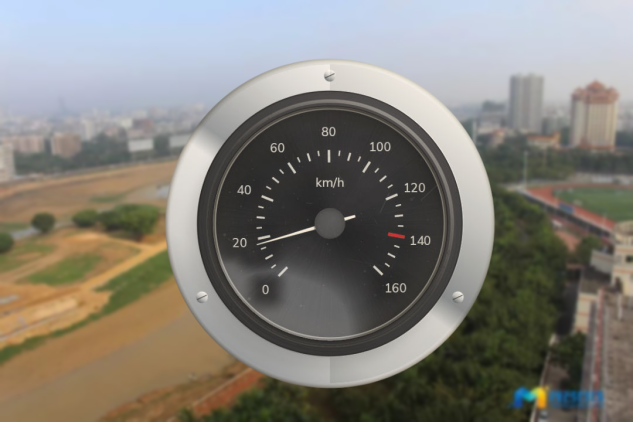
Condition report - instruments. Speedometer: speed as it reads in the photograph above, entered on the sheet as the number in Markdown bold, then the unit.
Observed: **17.5** km/h
